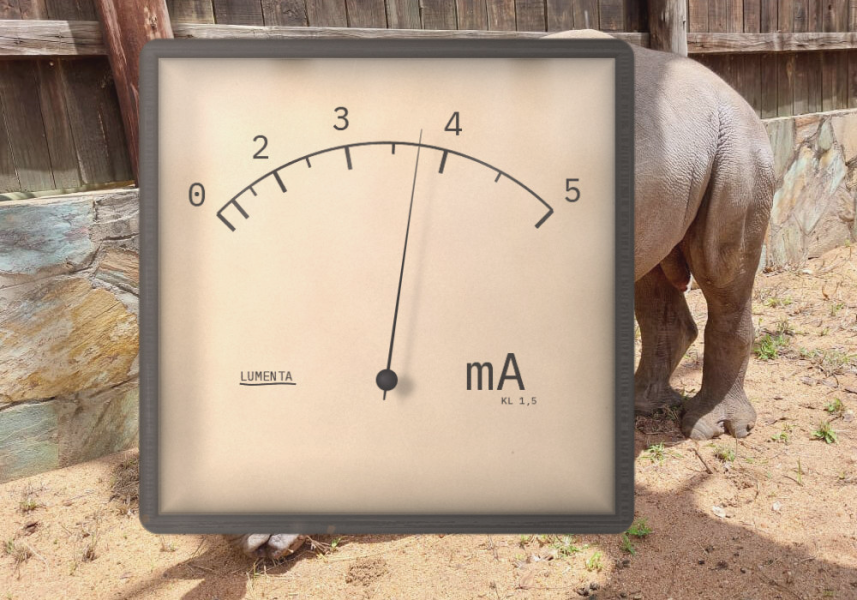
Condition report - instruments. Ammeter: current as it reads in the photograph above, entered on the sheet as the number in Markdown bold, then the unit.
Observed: **3.75** mA
